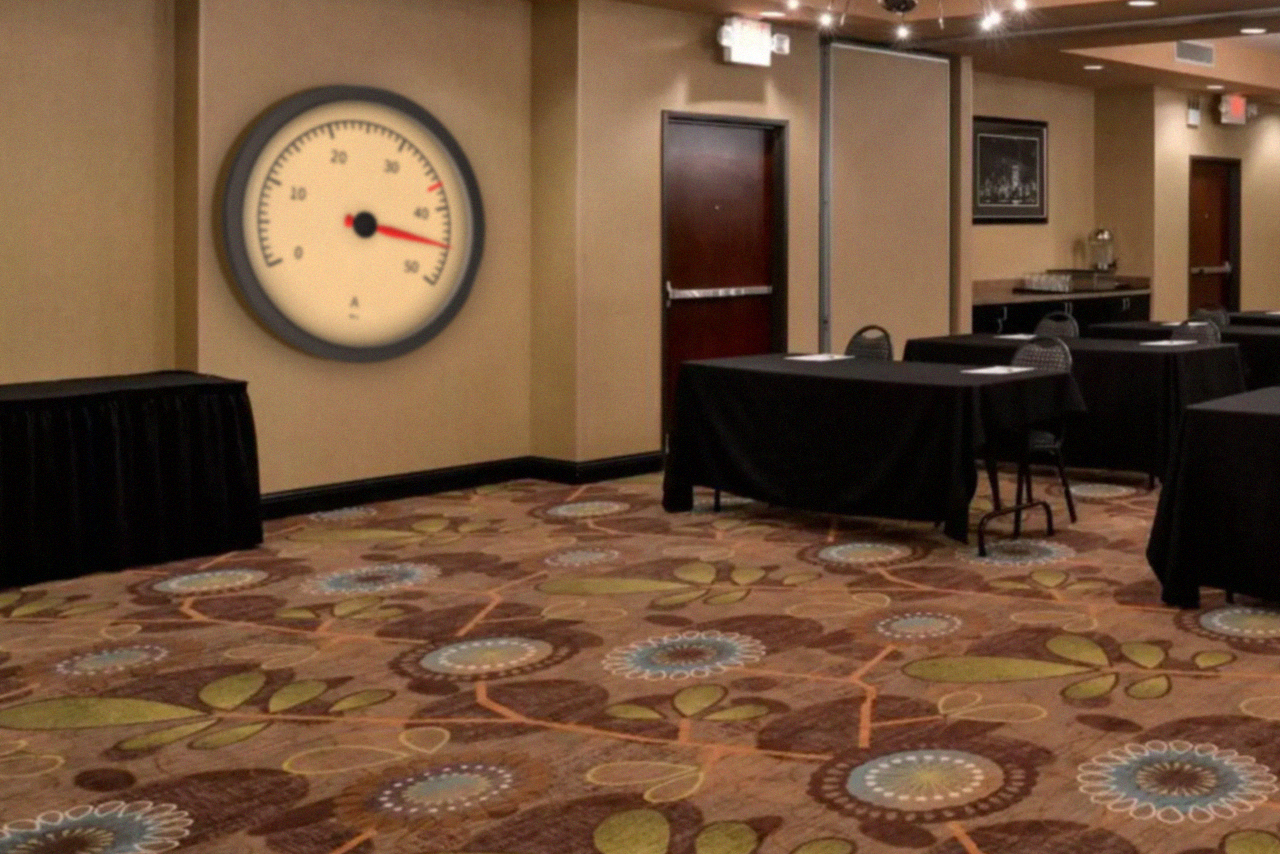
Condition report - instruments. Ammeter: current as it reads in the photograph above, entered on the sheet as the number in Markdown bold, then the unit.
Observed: **45** A
